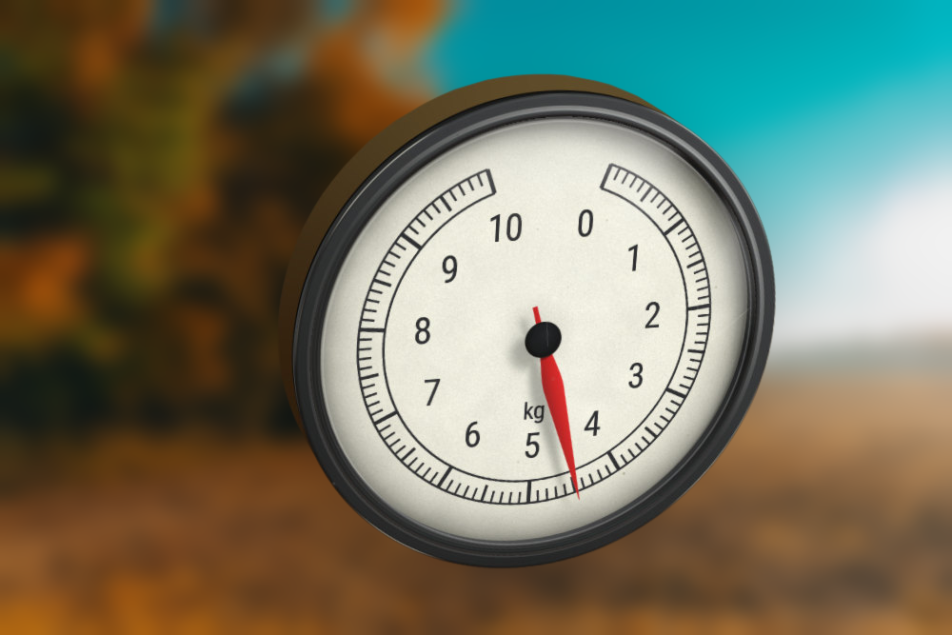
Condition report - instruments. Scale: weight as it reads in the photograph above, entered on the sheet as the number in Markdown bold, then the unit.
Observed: **4.5** kg
